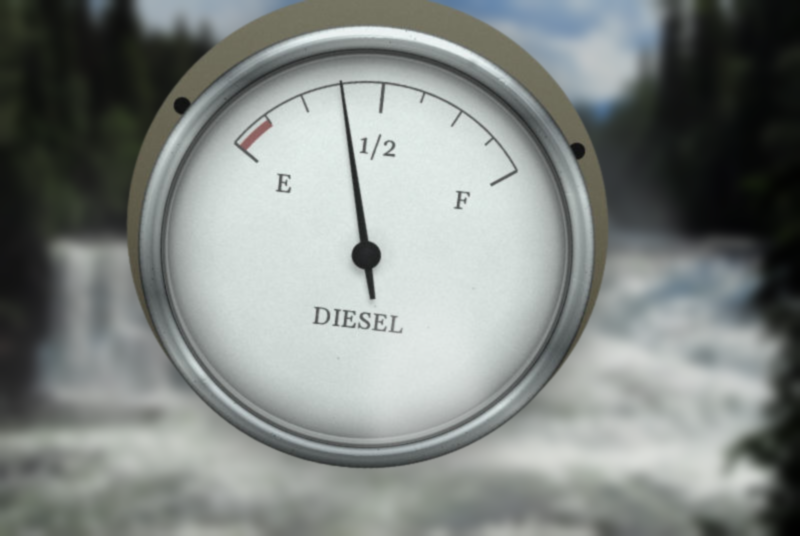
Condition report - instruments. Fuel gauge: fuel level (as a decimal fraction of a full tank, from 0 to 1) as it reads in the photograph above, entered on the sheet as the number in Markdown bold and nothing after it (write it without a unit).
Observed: **0.375**
